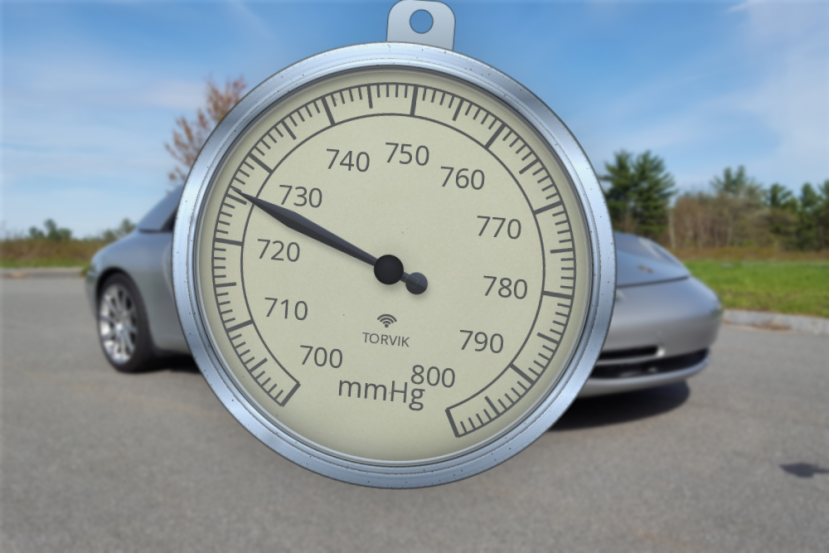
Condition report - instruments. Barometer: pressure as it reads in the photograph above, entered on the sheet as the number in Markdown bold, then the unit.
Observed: **726** mmHg
